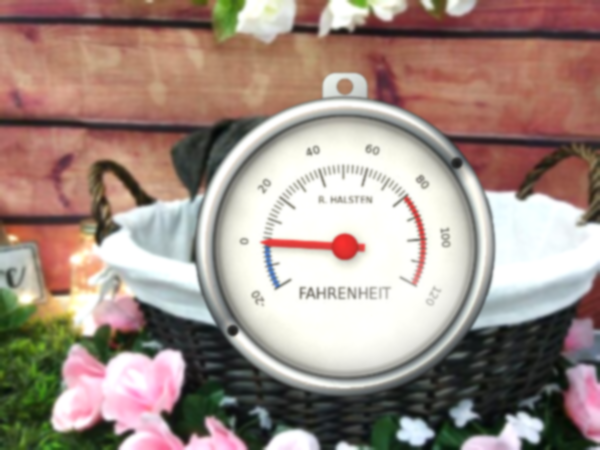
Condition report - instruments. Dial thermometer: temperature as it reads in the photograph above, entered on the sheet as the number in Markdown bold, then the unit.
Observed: **0** °F
